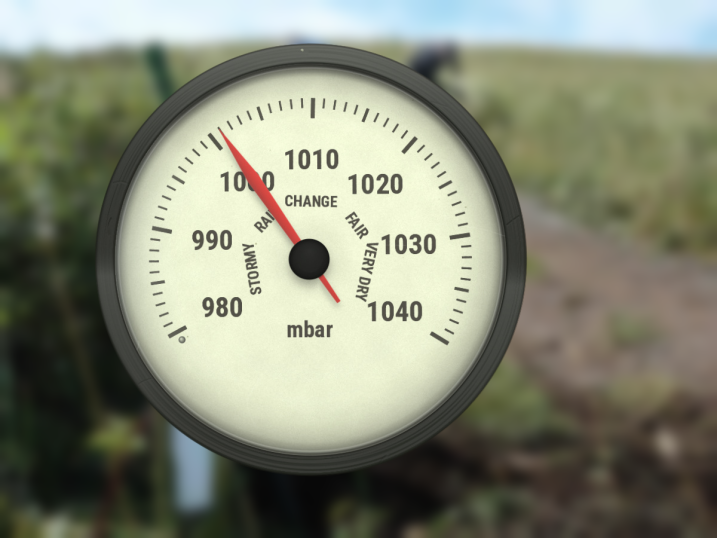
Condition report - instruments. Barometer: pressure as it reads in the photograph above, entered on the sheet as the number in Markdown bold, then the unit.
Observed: **1001** mbar
